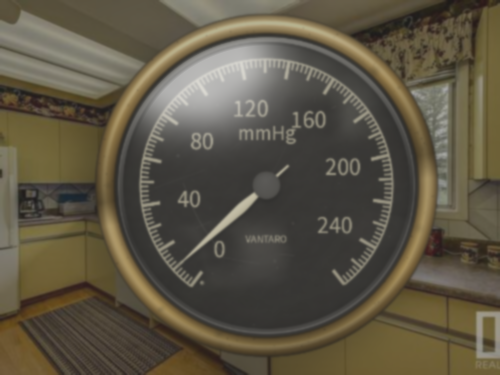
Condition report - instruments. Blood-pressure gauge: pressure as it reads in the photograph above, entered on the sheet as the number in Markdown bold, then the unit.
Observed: **10** mmHg
